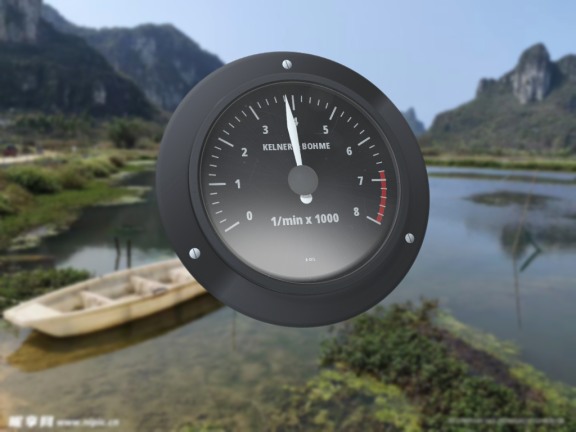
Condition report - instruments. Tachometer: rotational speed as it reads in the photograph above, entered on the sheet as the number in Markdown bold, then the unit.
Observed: **3800** rpm
